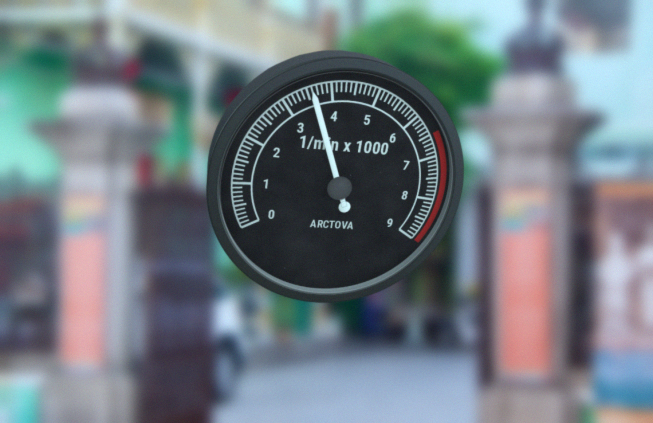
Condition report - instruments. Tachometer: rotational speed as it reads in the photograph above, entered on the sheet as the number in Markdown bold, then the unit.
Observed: **3600** rpm
